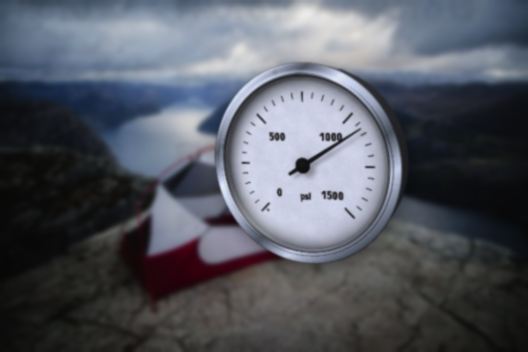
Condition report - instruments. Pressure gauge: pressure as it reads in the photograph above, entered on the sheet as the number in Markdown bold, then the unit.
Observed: **1075** psi
